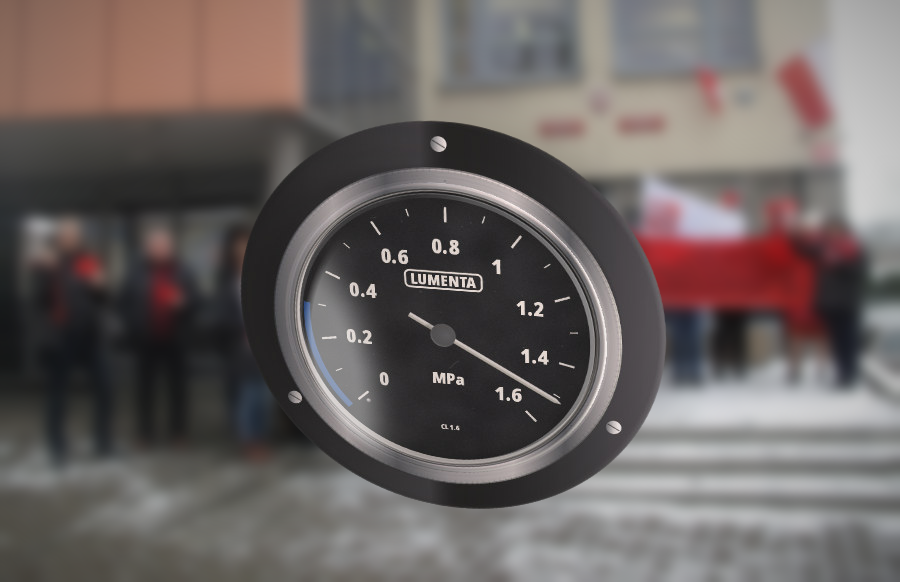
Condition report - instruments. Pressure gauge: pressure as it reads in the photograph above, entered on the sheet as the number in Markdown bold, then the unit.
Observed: **1.5** MPa
